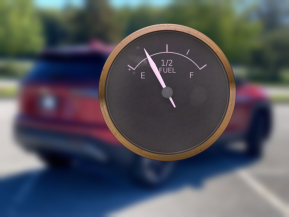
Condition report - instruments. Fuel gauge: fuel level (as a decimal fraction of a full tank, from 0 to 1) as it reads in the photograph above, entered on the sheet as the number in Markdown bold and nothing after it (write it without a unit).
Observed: **0.25**
